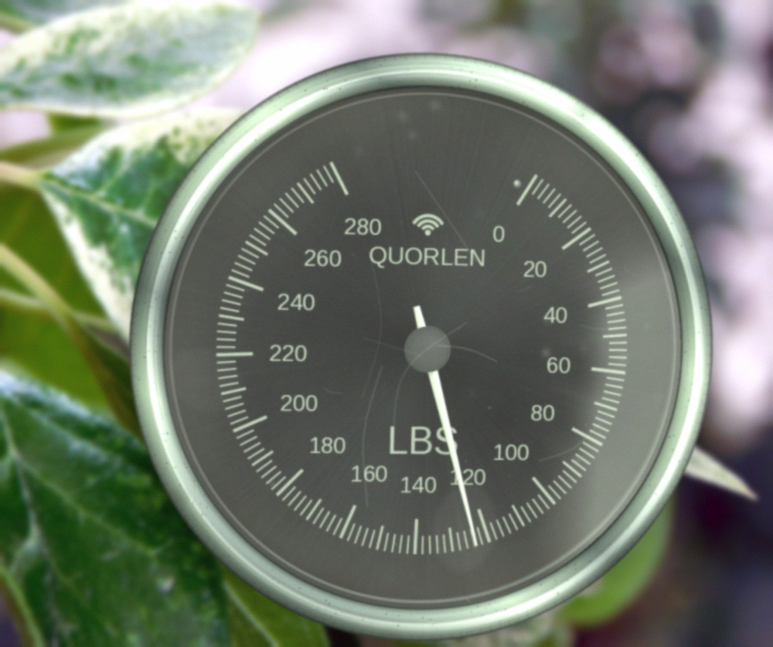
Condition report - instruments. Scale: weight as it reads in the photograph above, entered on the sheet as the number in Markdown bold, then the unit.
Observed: **124** lb
